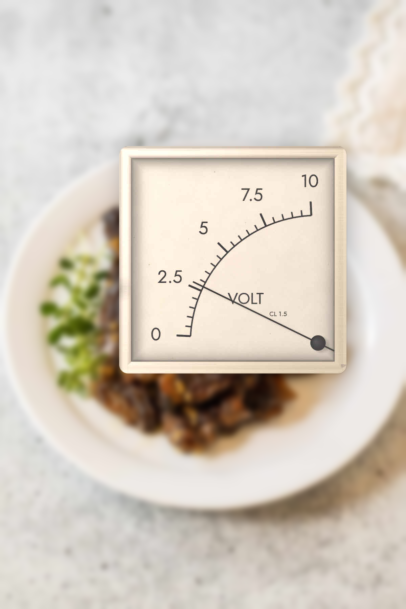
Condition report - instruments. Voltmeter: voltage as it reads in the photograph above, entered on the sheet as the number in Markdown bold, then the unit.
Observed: **2.75** V
